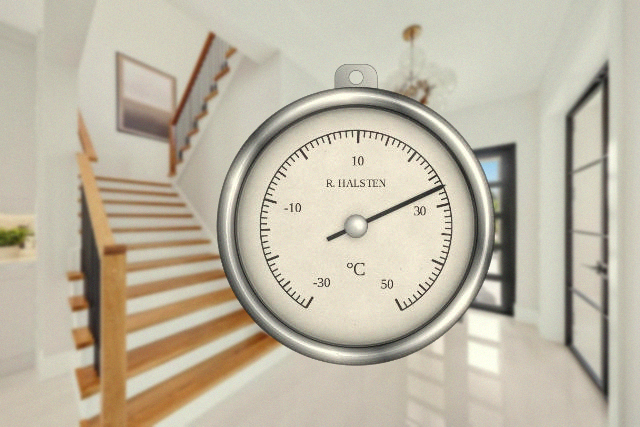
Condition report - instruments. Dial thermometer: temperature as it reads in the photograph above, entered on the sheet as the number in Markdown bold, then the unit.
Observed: **27** °C
